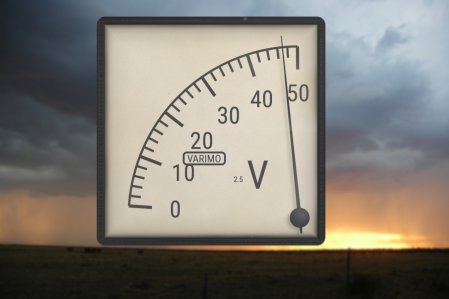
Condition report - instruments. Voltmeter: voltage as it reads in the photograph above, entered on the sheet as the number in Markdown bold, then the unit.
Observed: **47** V
